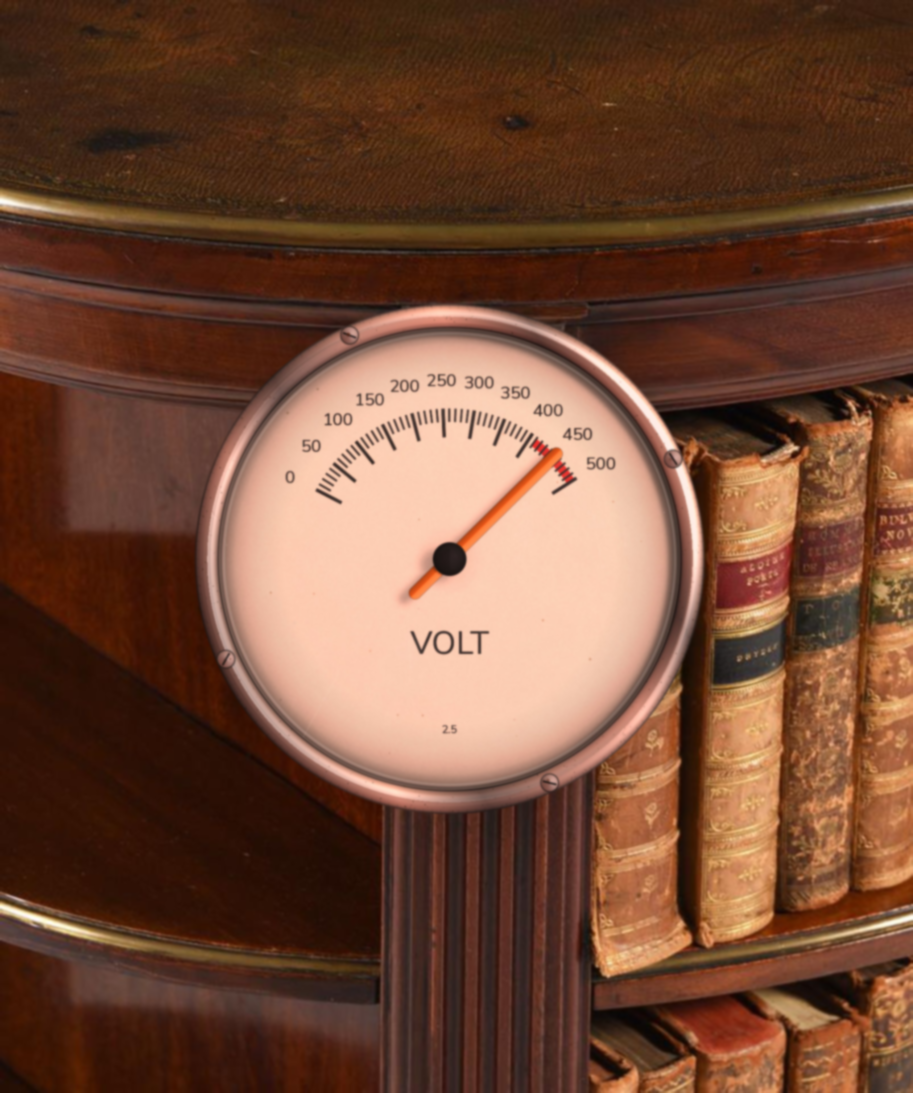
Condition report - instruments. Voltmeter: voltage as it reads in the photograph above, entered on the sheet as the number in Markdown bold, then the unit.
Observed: **450** V
